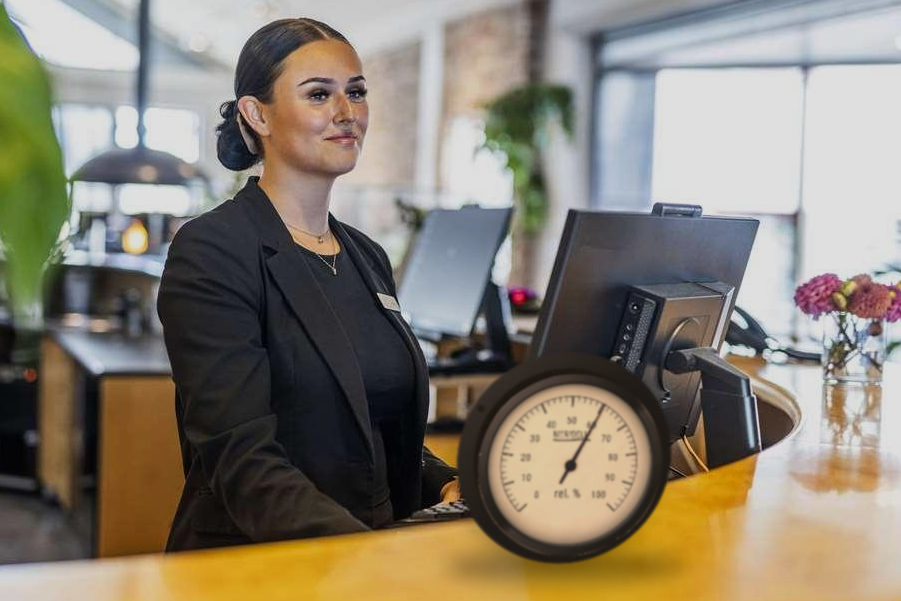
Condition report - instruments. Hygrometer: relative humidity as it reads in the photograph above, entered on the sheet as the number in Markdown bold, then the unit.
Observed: **60** %
